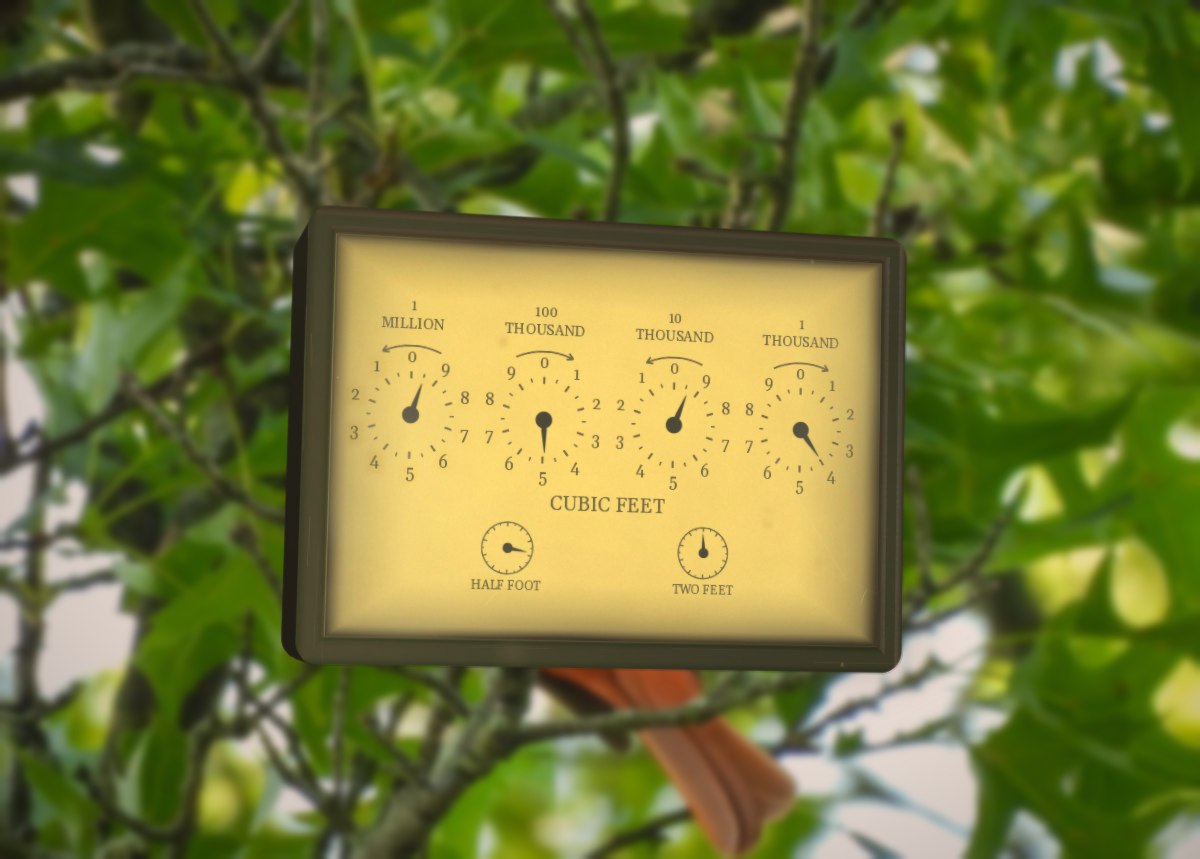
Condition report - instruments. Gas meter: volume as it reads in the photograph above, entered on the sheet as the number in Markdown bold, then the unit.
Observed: **949400** ft³
